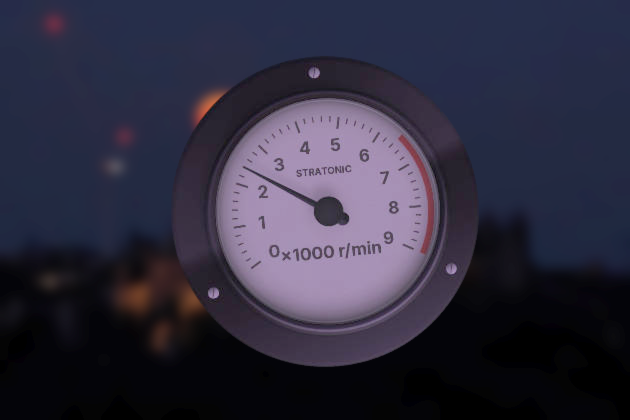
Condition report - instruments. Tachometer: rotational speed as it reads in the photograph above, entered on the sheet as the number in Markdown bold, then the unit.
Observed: **2400** rpm
